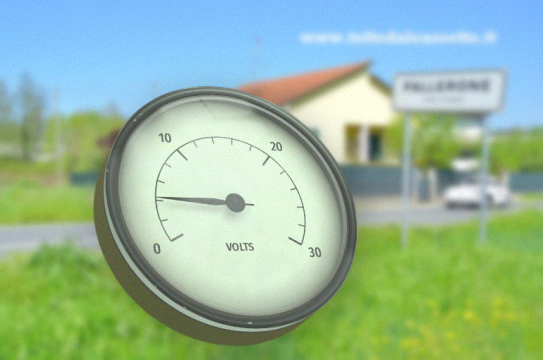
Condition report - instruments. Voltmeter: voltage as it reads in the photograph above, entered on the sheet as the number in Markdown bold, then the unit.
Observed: **4** V
